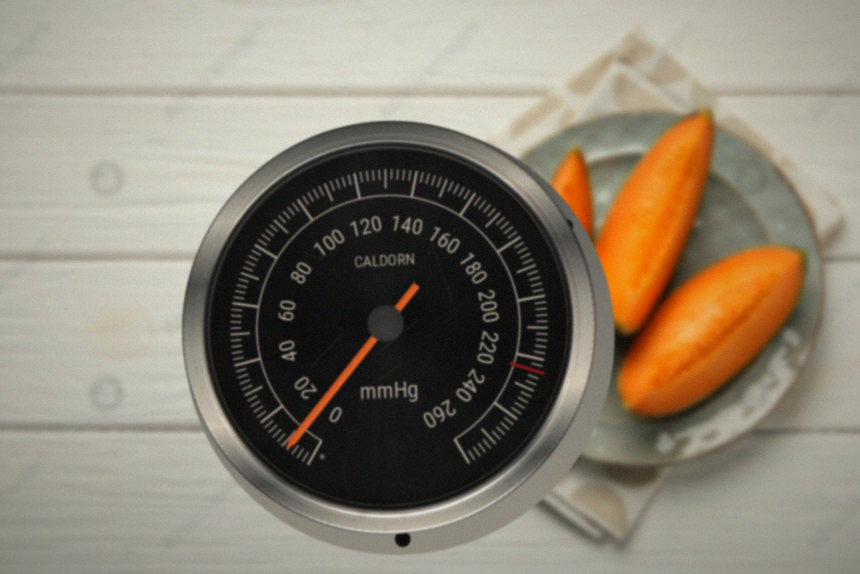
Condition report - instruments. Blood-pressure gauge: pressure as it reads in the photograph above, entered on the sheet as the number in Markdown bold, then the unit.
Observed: **8** mmHg
